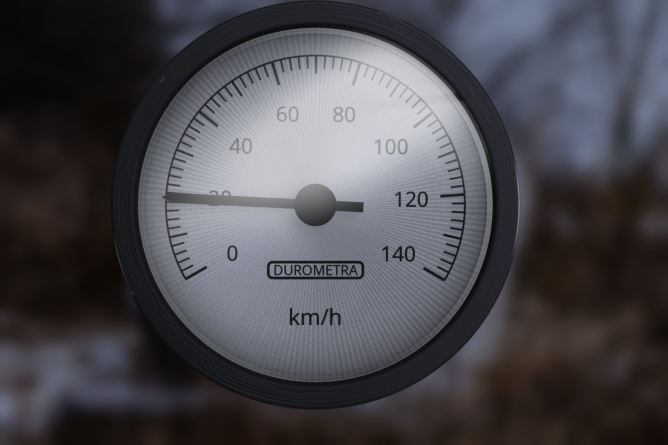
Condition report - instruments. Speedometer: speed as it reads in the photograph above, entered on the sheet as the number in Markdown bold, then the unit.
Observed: **19** km/h
